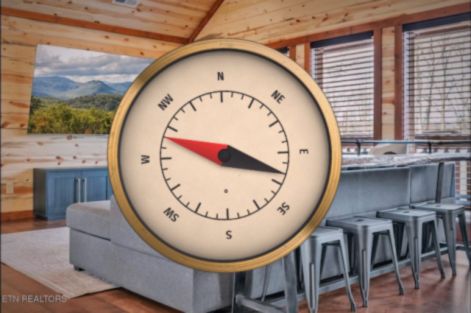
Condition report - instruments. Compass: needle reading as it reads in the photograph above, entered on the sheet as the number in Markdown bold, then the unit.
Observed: **290** °
